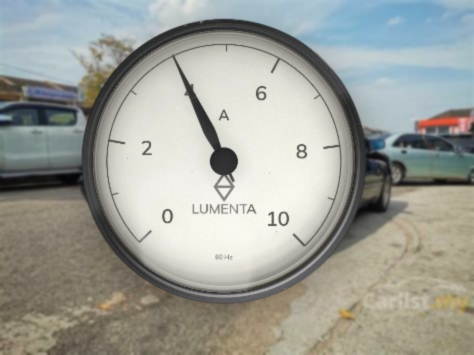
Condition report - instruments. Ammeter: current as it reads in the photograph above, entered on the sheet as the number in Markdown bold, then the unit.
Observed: **4** A
